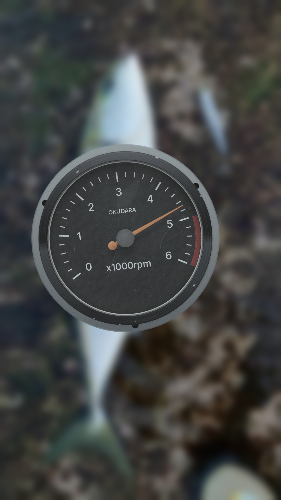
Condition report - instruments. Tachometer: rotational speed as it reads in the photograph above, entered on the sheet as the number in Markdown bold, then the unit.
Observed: **4700** rpm
